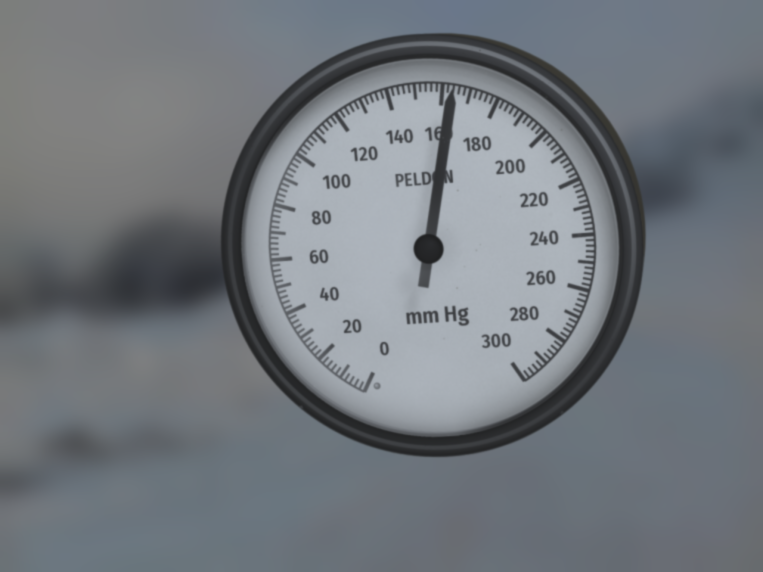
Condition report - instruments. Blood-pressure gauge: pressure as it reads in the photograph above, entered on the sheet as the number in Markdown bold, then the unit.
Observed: **164** mmHg
